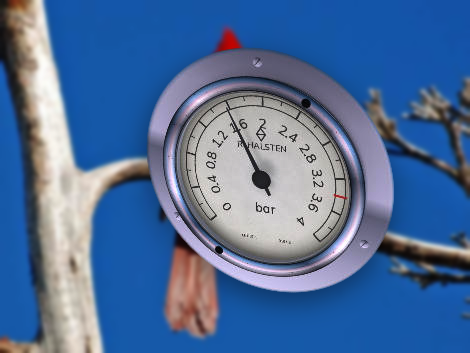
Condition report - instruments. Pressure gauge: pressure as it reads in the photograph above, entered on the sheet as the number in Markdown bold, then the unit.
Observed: **1.6** bar
